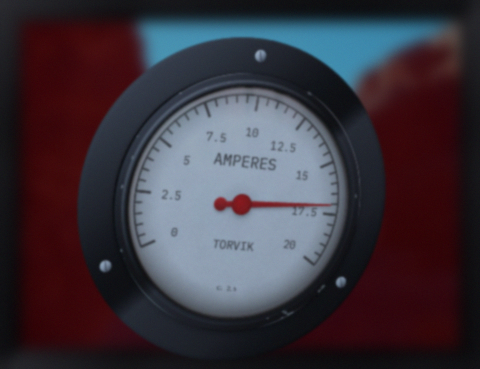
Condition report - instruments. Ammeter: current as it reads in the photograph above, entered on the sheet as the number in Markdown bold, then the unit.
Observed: **17** A
